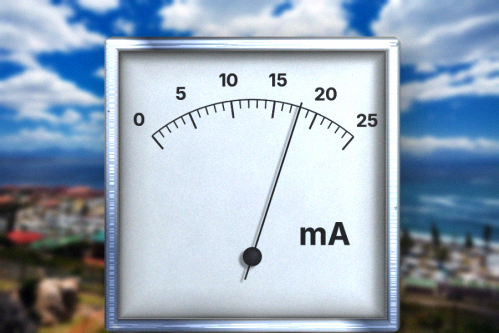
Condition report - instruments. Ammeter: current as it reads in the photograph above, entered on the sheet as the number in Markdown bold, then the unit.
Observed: **18** mA
